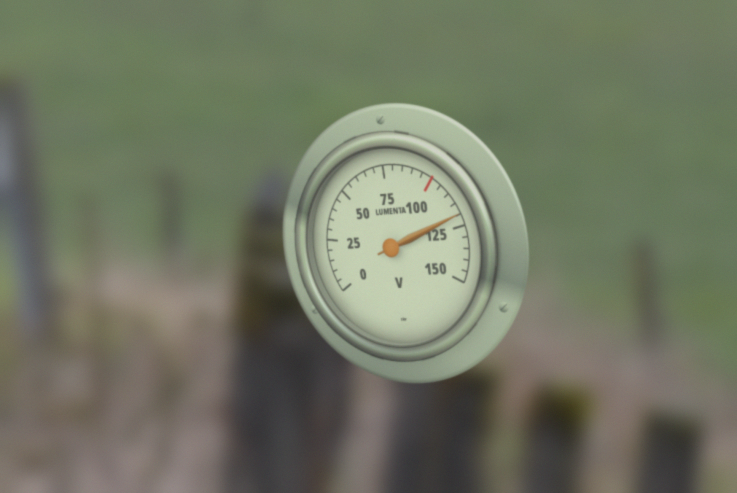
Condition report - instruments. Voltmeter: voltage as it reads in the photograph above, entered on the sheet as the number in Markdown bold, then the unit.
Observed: **120** V
